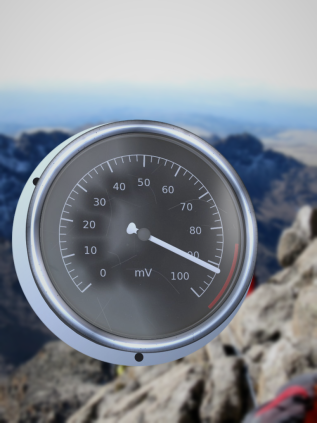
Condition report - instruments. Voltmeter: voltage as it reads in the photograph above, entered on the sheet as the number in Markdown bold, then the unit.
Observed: **92** mV
